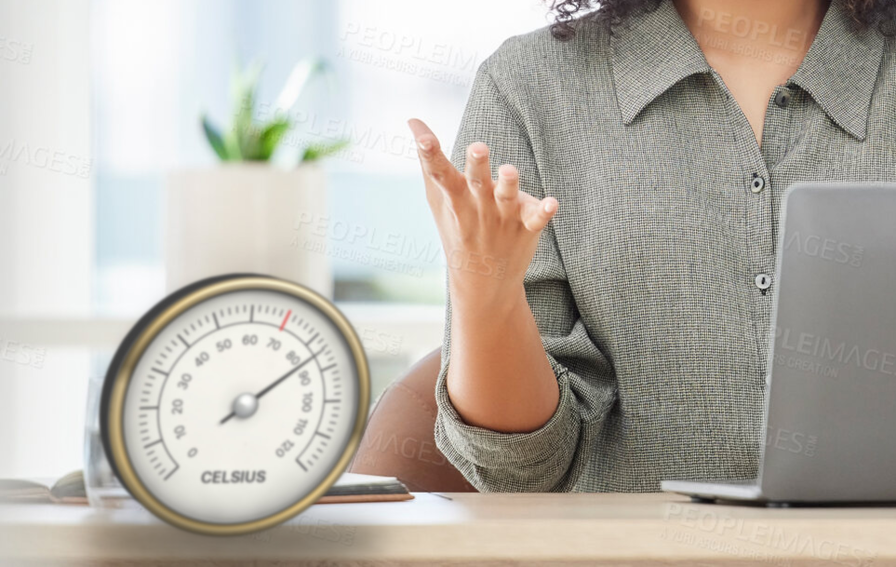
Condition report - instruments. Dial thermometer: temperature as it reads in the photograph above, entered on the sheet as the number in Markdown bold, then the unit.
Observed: **84** °C
